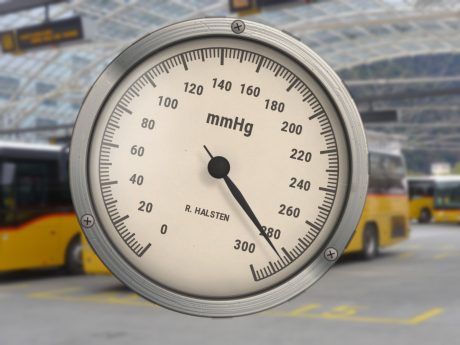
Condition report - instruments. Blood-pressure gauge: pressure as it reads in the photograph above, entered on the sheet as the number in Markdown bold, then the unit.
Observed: **284** mmHg
